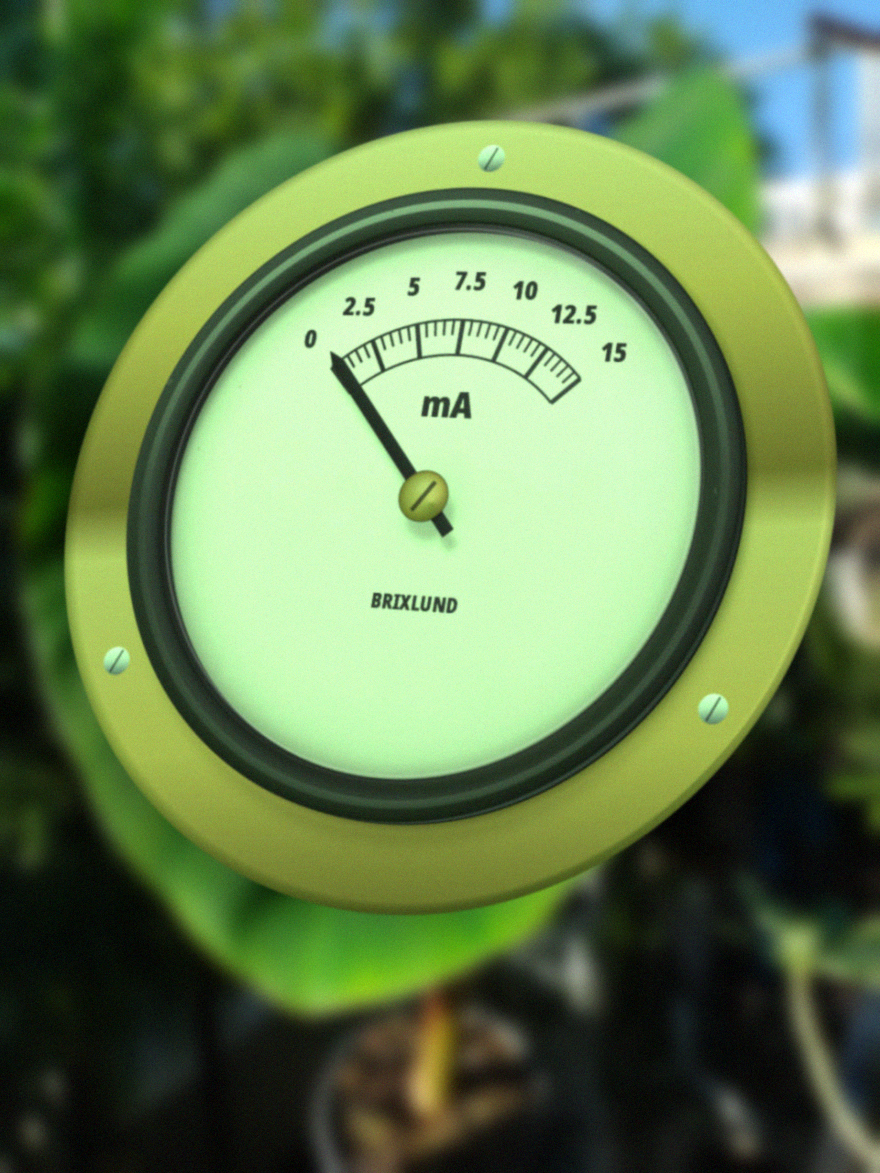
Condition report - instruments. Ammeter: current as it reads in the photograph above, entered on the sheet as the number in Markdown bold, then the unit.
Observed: **0.5** mA
